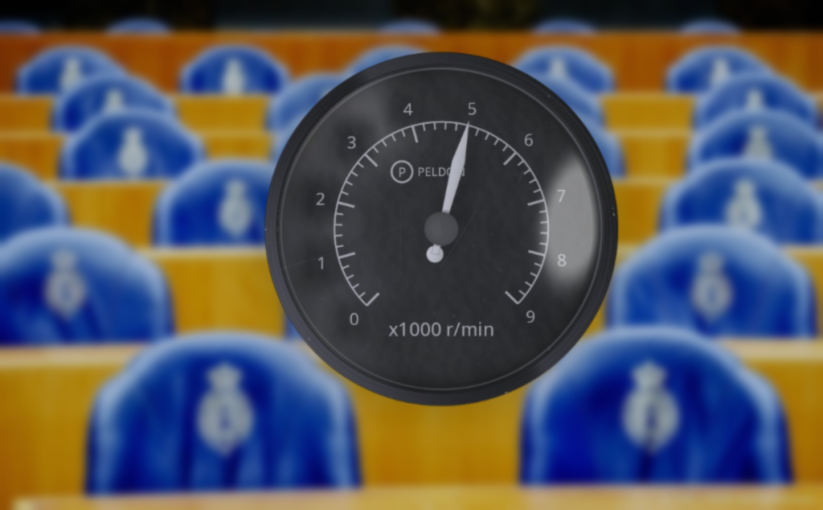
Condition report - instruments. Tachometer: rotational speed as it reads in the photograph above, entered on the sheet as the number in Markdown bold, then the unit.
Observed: **5000** rpm
